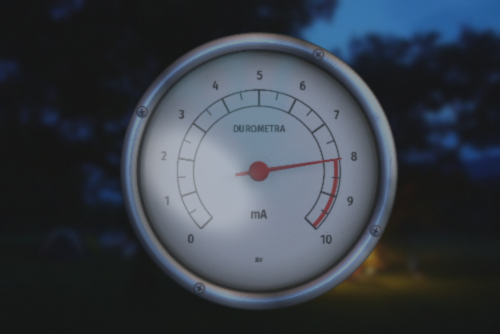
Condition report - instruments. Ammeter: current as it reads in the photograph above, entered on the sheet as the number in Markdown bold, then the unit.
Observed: **8** mA
